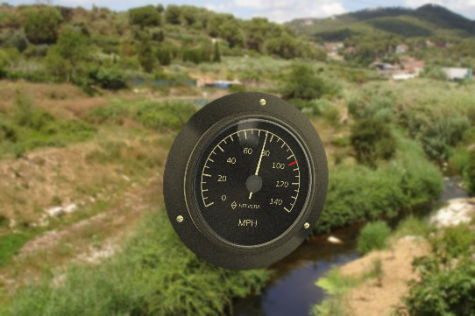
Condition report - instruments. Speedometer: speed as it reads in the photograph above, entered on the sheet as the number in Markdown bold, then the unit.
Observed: **75** mph
